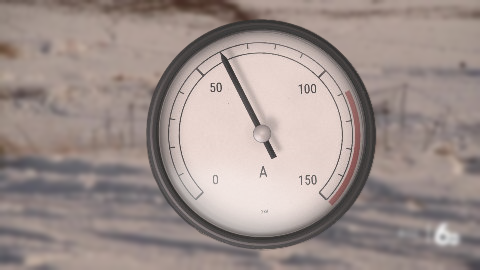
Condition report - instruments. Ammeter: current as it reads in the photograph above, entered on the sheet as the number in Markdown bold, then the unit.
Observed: **60** A
